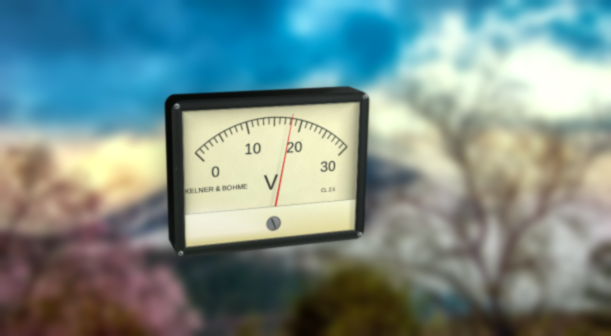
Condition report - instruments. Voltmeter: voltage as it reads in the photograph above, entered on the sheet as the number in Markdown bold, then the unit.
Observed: **18** V
